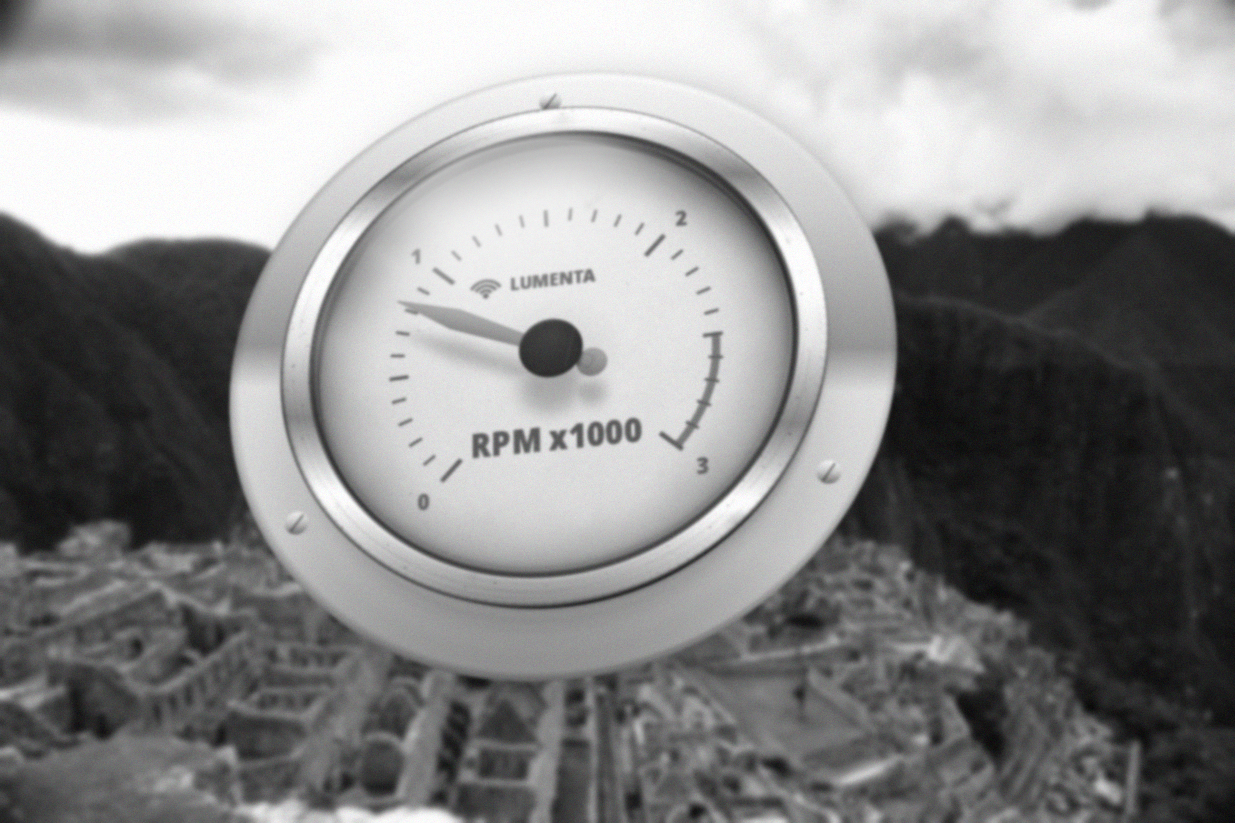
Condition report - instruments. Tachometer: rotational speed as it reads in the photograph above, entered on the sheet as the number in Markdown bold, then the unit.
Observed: **800** rpm
